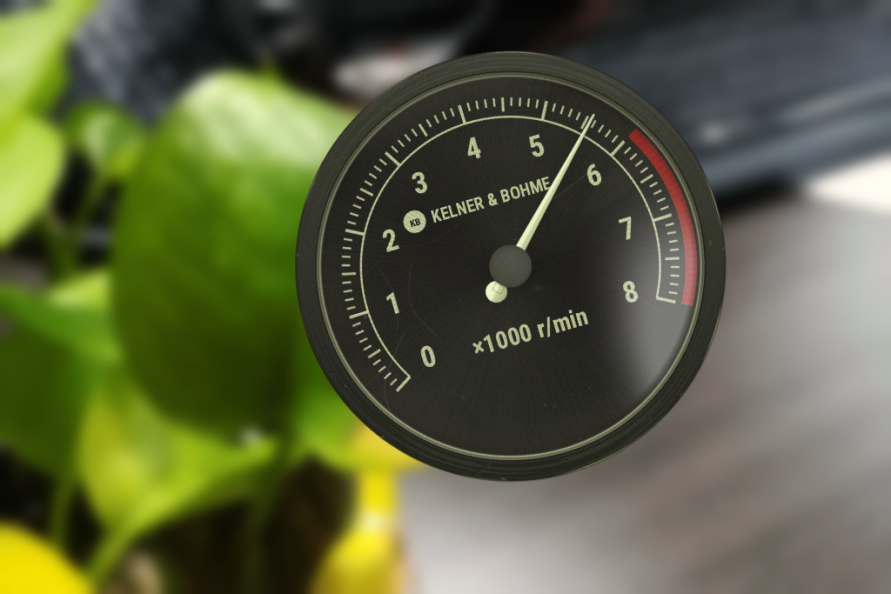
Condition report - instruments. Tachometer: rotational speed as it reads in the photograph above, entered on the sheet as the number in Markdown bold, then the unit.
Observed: **5550** rpm
